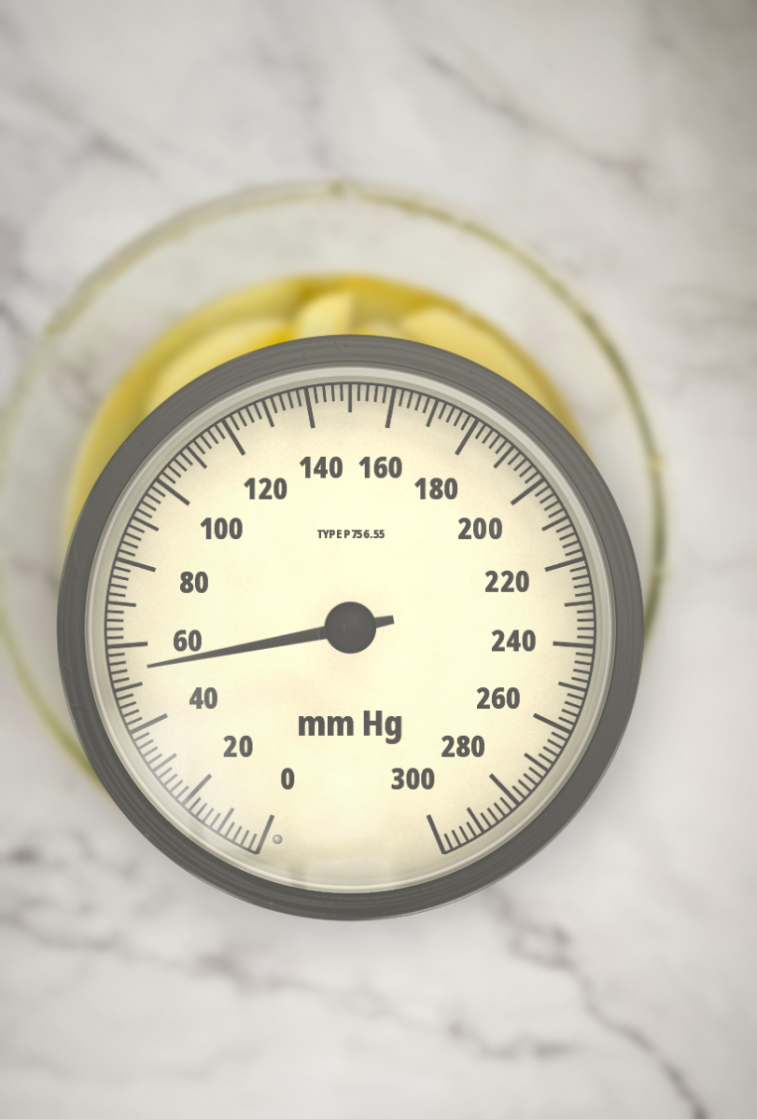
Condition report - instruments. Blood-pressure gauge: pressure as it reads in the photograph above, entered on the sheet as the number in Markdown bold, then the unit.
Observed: **54** mmHg
